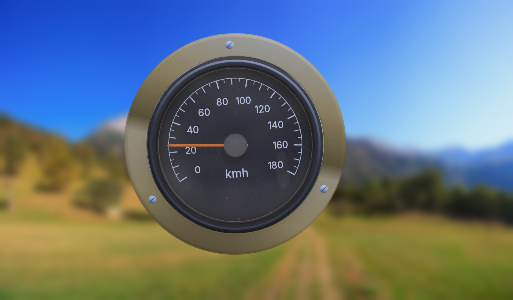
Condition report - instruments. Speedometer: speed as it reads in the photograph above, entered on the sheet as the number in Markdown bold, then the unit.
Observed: **25** km/h
